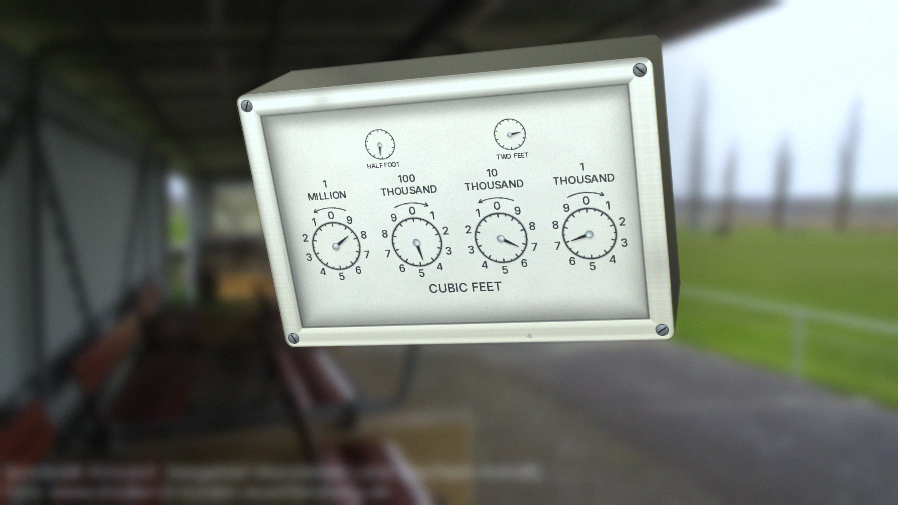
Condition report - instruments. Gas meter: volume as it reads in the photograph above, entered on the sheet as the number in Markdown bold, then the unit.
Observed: **846700** ft³
